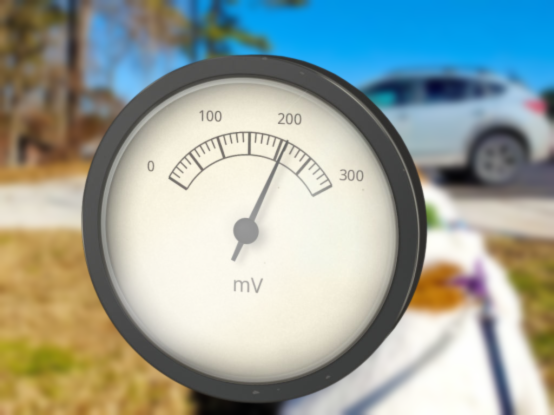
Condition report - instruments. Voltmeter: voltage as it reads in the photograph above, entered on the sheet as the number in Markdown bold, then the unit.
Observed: **210** mV
